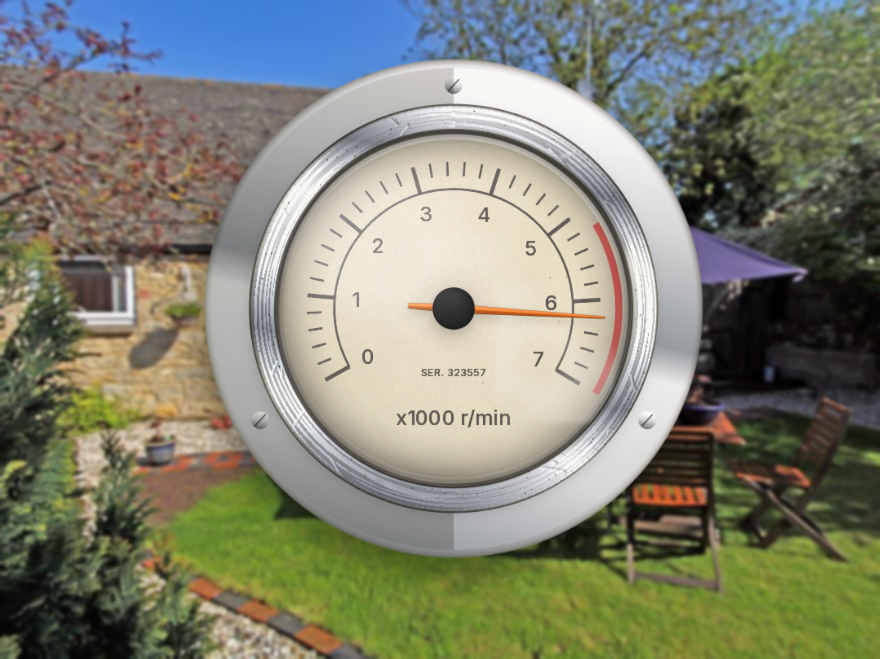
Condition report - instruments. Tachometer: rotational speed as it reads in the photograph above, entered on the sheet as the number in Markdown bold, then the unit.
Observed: **6200** rpm
